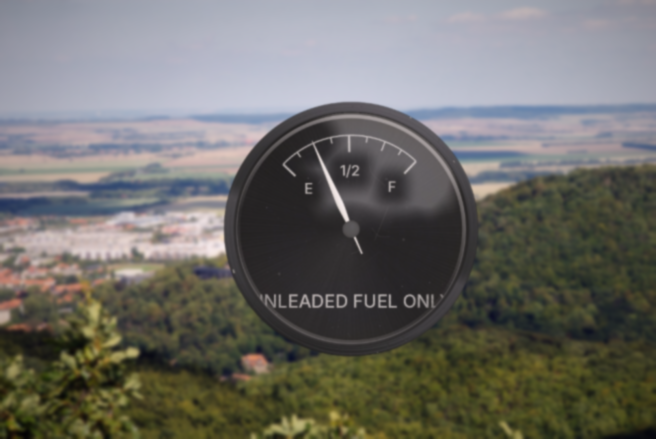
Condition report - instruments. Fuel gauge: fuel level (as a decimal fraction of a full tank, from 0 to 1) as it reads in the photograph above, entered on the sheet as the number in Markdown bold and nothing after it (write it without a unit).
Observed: **0.25**
